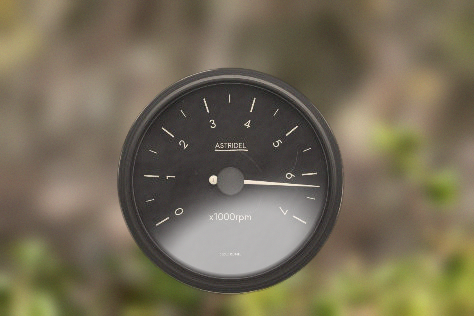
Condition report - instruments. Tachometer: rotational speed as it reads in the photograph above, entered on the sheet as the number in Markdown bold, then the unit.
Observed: **6250** rpm
